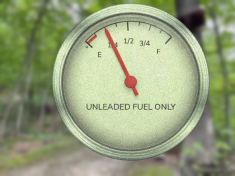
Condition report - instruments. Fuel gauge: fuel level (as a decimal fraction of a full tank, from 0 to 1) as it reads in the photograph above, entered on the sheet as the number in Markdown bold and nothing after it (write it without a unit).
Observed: **0.25**
